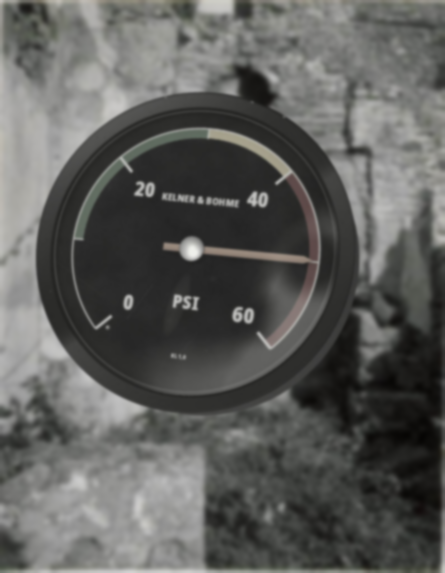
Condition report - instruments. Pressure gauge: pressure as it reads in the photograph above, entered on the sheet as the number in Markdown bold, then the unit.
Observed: **50** psi
